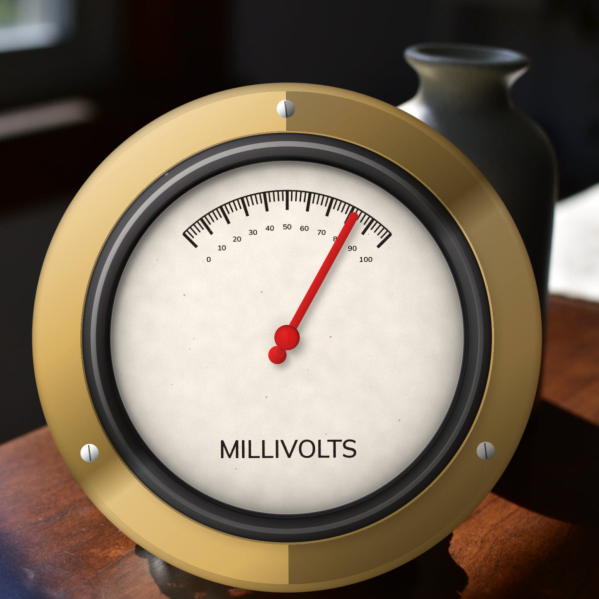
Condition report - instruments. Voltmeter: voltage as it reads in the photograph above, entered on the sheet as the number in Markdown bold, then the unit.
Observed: **82** mV
